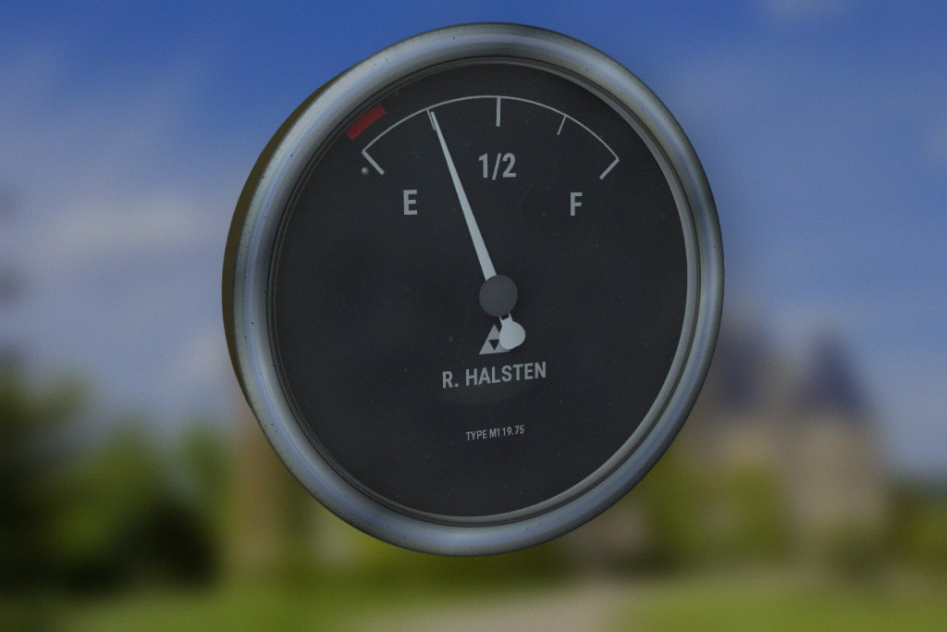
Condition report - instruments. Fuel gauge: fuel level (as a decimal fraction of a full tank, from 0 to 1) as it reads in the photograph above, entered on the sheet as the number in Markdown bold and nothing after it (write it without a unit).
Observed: **0.25**
